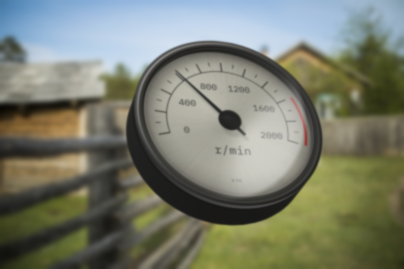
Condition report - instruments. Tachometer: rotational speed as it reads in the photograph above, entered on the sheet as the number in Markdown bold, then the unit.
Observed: **600** rpm
